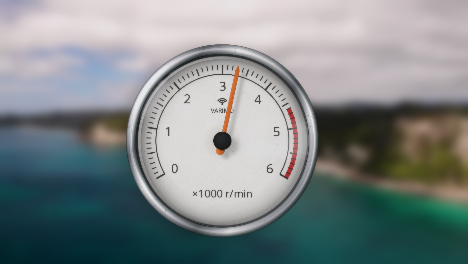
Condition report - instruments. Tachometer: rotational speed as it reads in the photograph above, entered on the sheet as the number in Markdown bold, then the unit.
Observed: **3300** rpm
